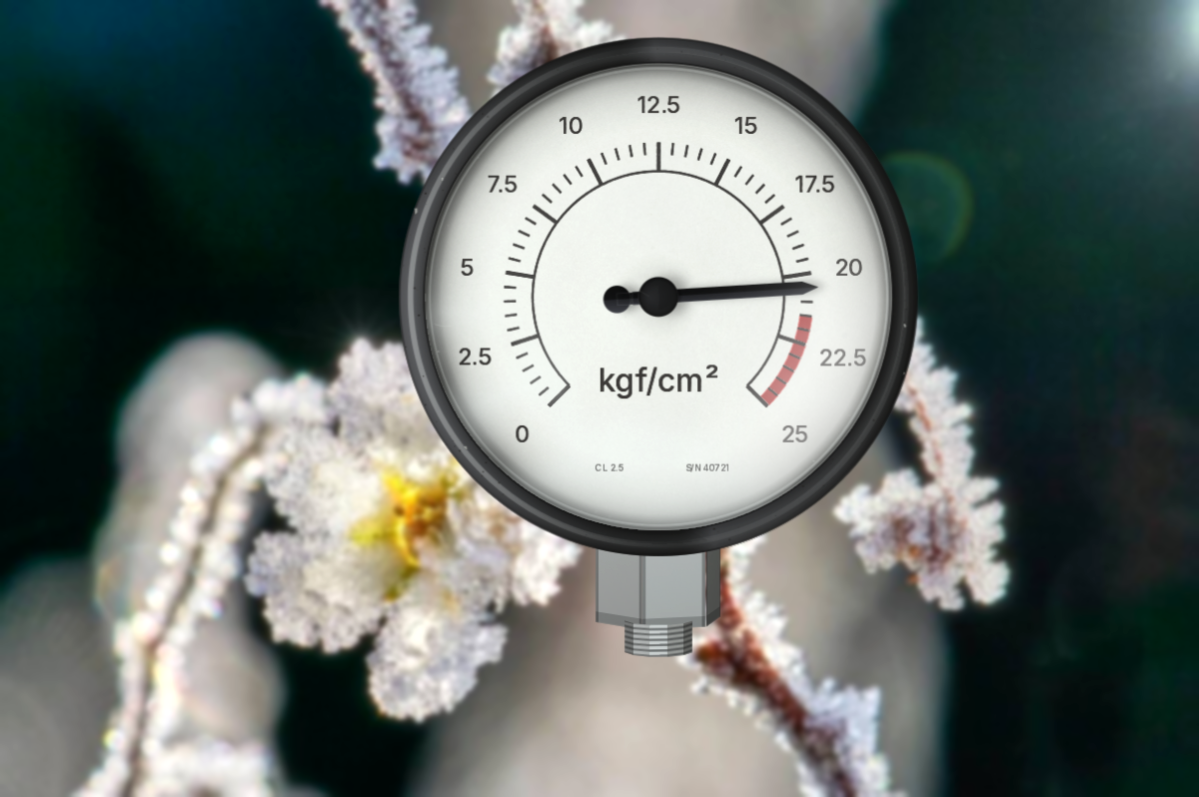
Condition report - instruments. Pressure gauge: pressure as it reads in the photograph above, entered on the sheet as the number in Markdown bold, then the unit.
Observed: **20.5** kg/cm²
